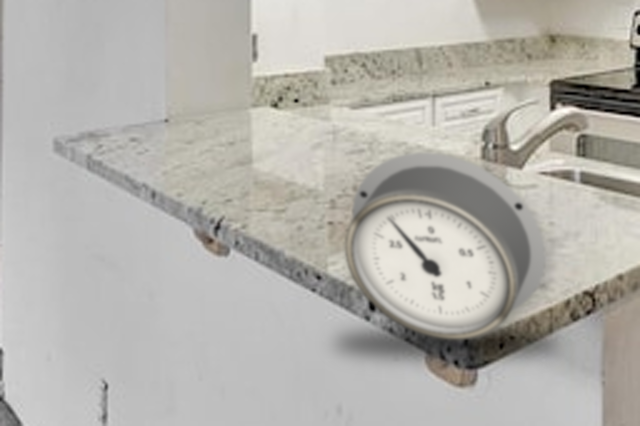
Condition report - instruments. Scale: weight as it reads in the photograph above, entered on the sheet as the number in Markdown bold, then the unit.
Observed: **2.75** kg
